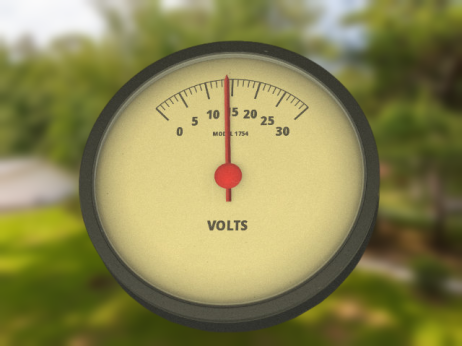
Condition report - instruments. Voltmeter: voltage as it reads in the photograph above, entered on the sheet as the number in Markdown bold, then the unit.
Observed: **14** V
